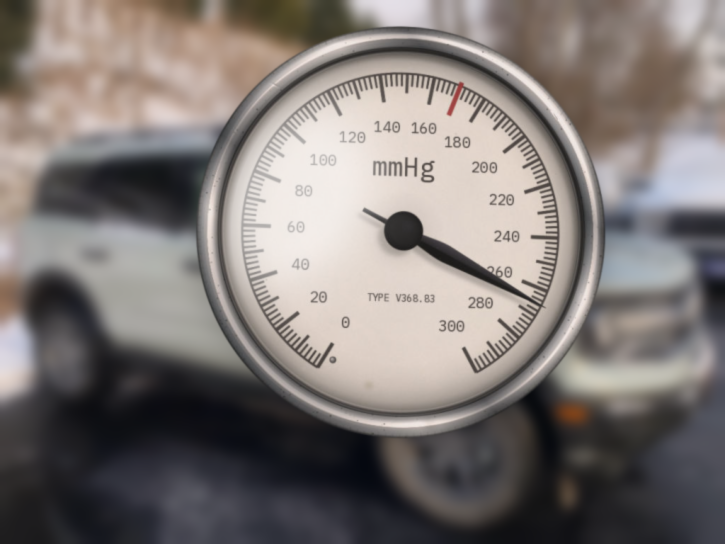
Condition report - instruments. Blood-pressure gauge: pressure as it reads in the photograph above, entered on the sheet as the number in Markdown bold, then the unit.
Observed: **266** mmHg
